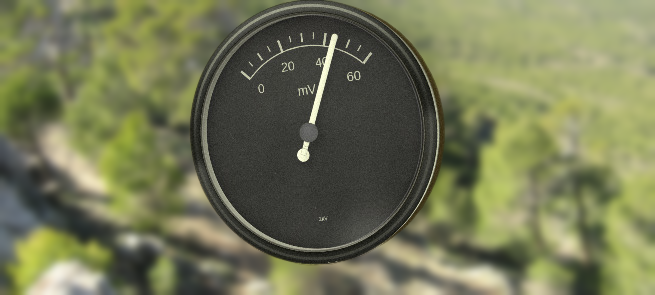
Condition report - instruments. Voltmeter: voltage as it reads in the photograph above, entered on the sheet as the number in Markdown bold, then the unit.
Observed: **45** mV
